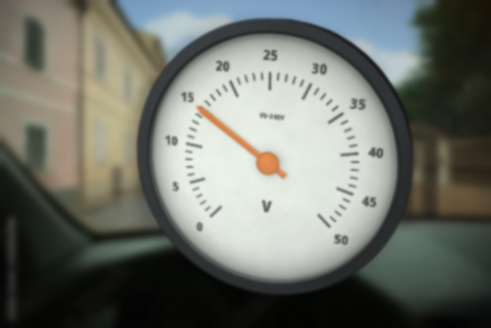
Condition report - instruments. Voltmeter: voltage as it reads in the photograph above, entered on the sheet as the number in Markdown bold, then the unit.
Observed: **15** V
